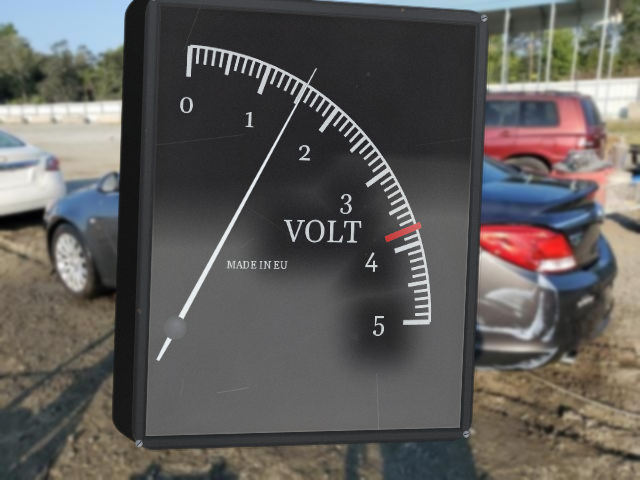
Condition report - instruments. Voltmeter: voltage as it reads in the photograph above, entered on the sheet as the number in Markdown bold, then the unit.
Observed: **1.5** V
